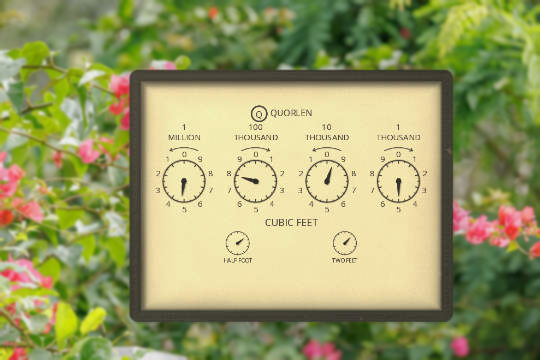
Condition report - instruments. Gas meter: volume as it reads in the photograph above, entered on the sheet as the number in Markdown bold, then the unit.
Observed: **479500** ft³
